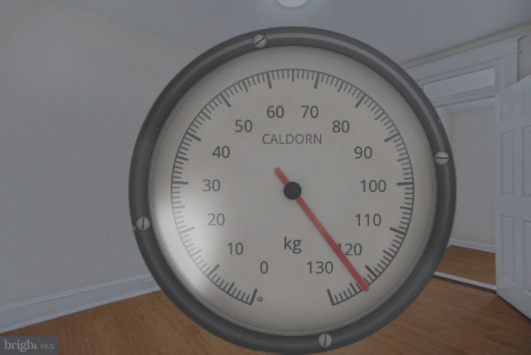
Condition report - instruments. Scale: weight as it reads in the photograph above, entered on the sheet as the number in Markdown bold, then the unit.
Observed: **123** kg
